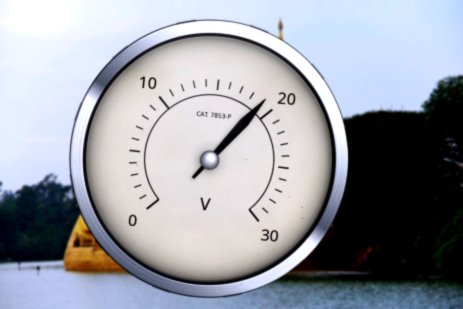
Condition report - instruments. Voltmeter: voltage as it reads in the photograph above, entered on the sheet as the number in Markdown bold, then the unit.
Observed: **19** V
